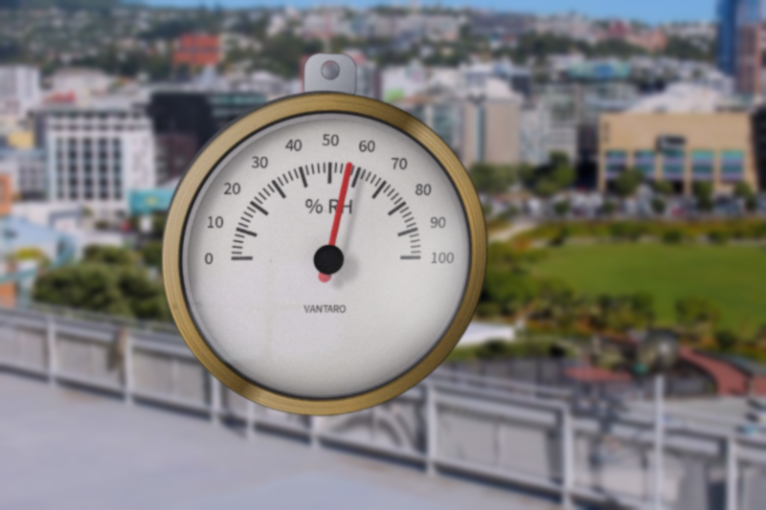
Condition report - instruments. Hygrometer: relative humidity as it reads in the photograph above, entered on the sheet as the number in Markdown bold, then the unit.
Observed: **56** %
